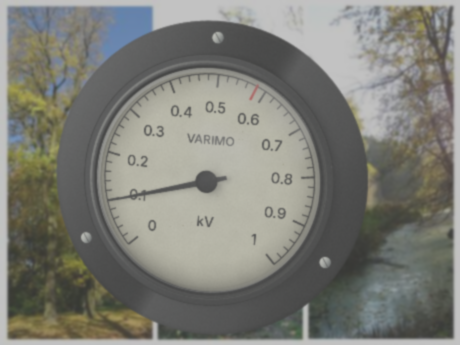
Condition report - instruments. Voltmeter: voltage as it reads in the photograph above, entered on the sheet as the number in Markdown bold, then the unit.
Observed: **0.1** kV
